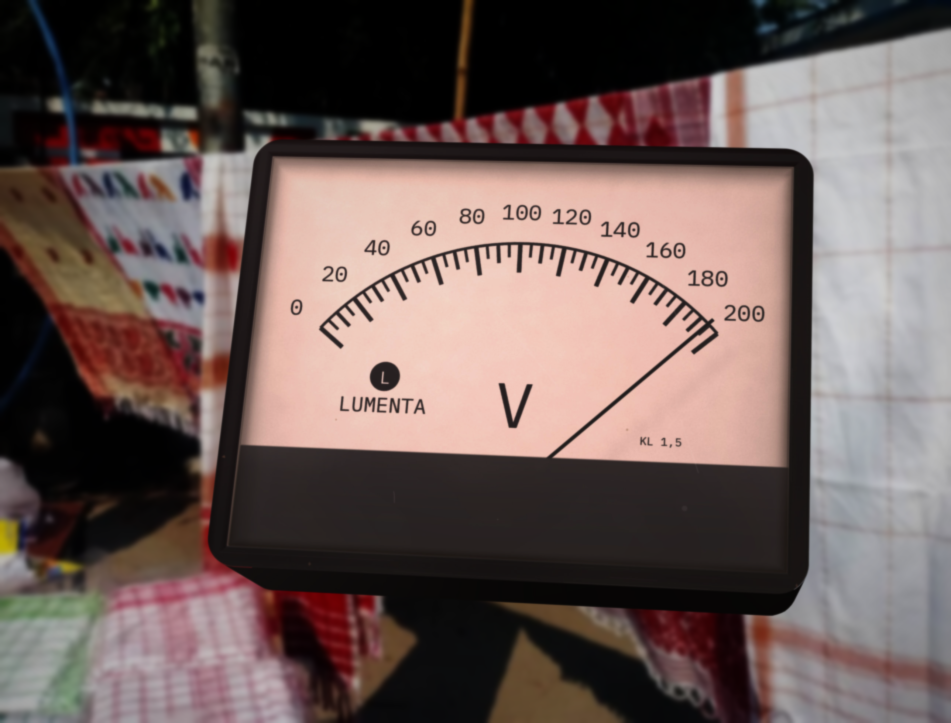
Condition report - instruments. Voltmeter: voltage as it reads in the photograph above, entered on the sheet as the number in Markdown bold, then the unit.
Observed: **195** V
